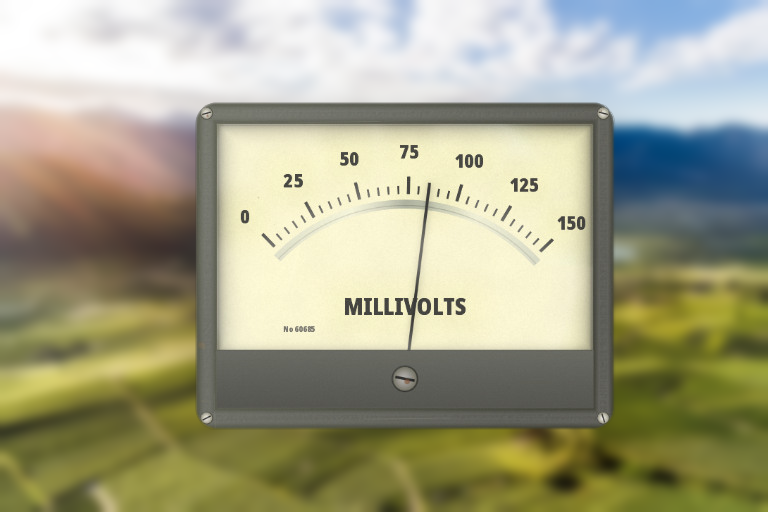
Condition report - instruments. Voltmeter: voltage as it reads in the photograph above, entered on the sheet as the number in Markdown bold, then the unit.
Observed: **85** mV
